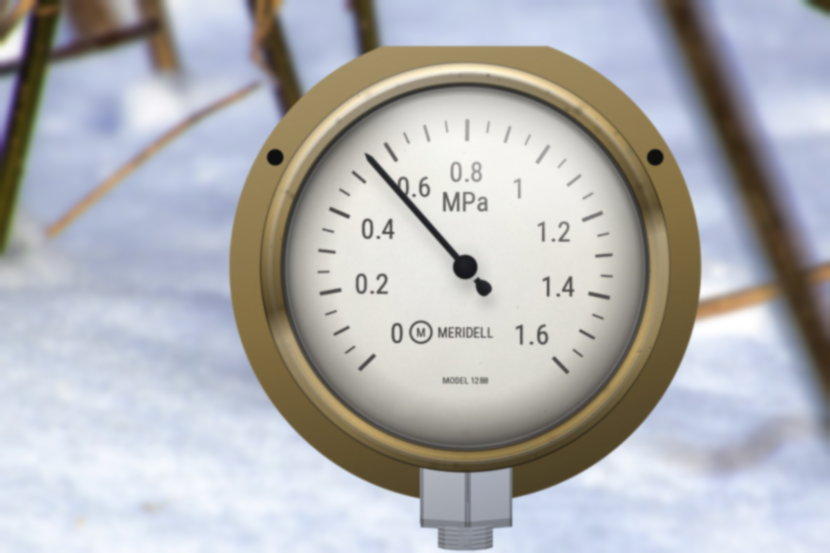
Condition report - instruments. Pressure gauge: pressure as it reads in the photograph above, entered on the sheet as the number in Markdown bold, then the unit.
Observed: **0.55** MPa
